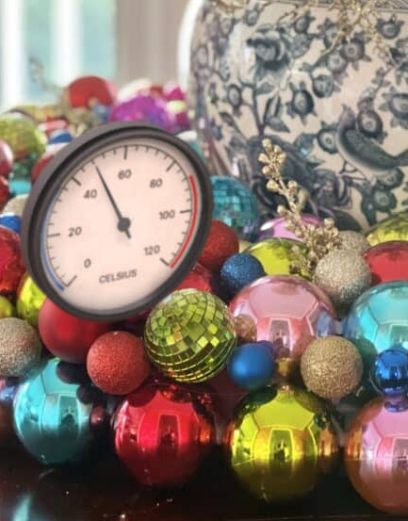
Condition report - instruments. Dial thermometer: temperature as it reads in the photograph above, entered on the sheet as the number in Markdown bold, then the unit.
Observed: **48** °C
